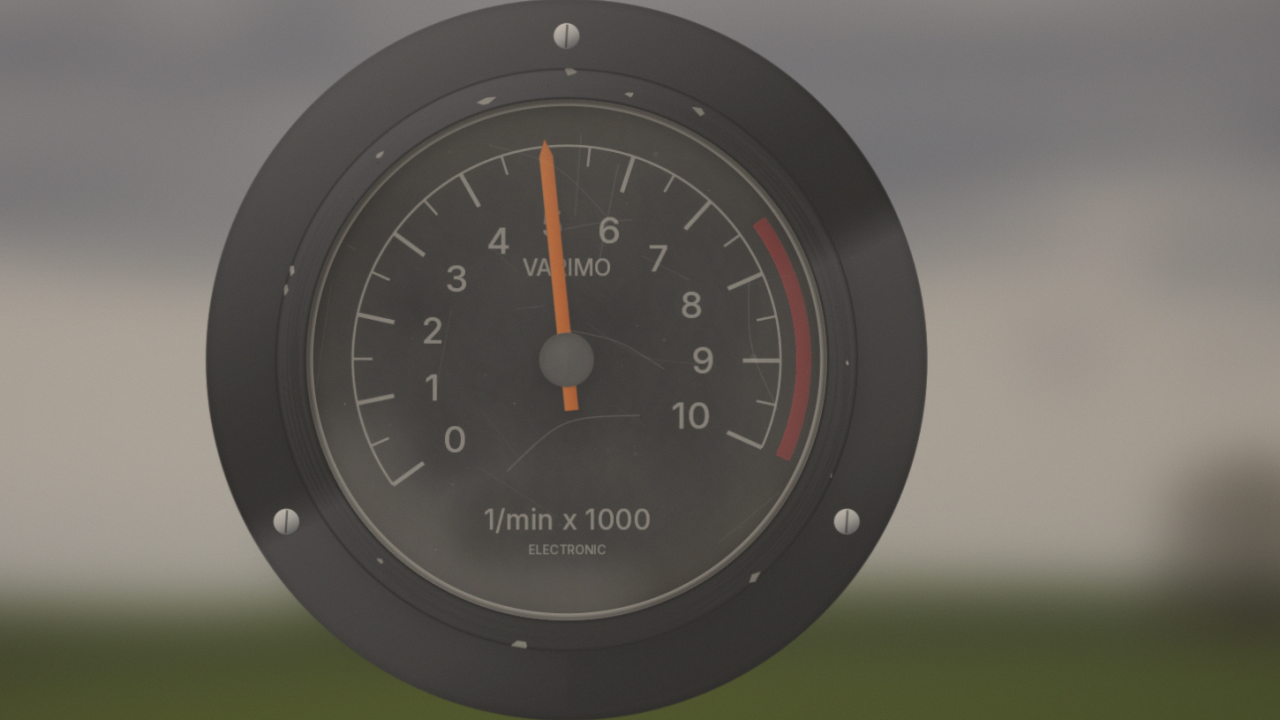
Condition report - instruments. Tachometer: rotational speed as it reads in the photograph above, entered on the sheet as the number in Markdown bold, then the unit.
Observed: **5000** rpm
